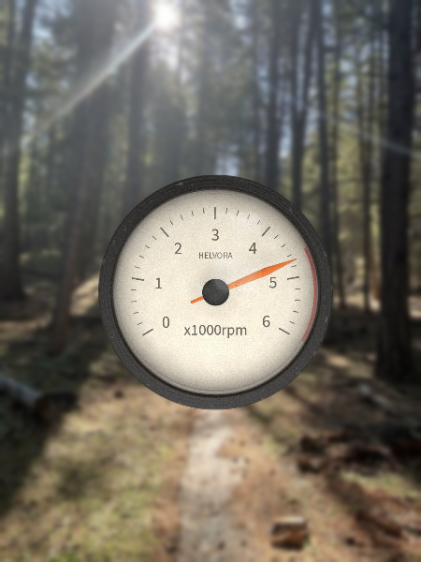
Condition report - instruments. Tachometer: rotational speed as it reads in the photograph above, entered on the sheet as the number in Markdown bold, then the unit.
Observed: **4700** rpm
